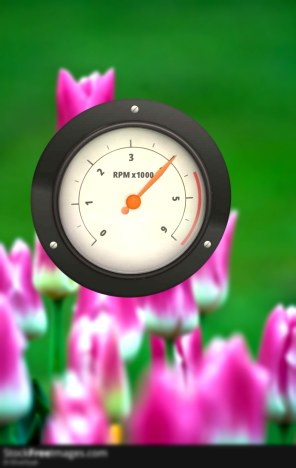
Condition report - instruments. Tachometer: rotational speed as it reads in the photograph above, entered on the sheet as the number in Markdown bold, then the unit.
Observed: **4000** rpm
